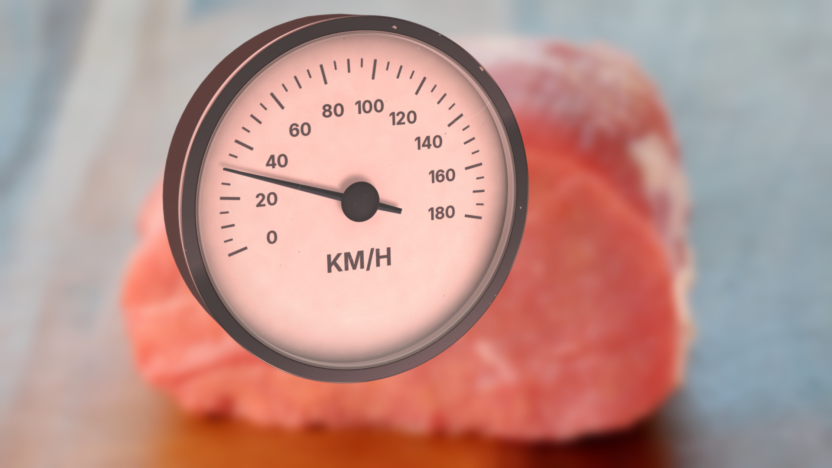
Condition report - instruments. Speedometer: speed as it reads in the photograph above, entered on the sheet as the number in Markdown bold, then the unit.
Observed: **30** km/h
